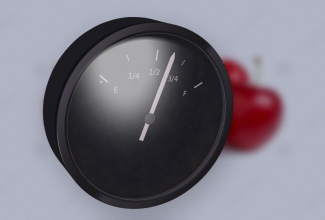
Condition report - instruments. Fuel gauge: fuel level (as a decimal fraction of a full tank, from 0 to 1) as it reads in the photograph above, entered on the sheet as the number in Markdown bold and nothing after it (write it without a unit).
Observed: **0.625**
